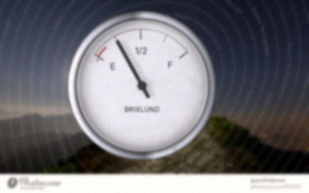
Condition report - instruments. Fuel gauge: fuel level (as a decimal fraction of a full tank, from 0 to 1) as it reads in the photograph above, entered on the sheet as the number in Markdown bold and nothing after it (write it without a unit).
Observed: **0.25**
